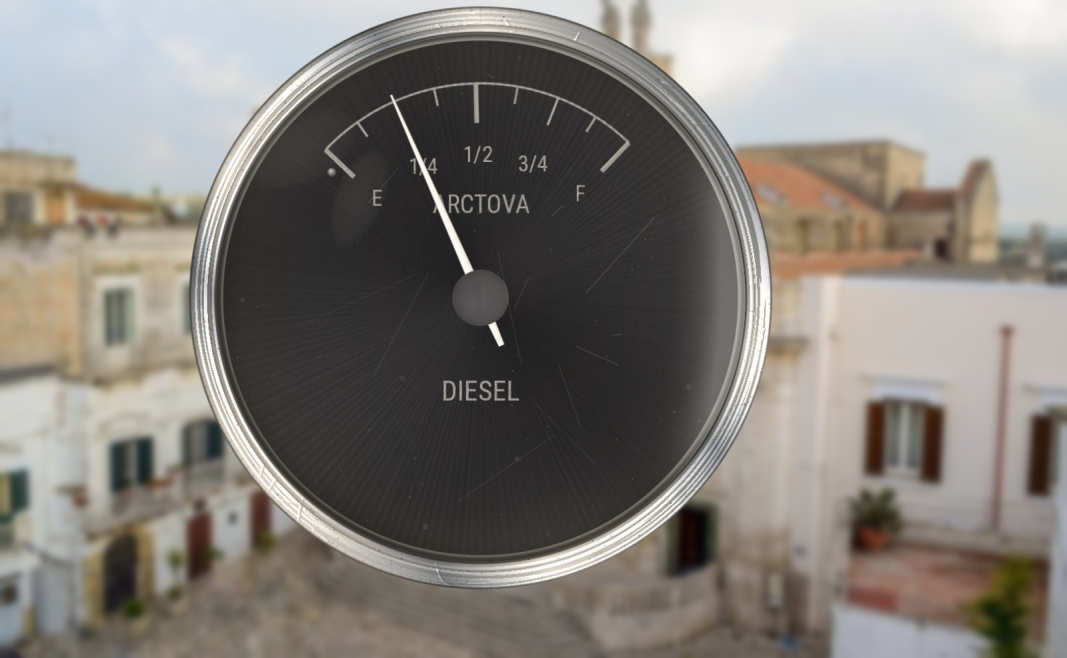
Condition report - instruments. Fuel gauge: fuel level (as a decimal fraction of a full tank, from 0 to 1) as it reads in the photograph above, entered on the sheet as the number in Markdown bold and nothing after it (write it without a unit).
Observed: **0.25**
